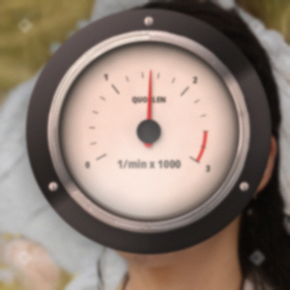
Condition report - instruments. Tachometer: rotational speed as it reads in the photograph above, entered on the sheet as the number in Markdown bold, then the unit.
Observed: **1500** rpm
